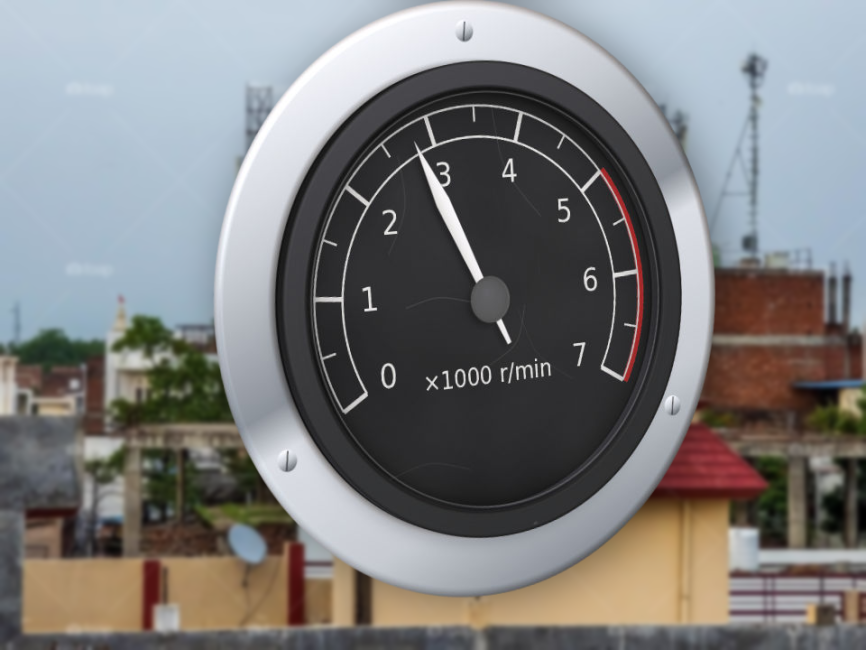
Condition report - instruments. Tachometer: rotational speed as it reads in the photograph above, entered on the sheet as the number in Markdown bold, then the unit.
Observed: **2750** rpm
